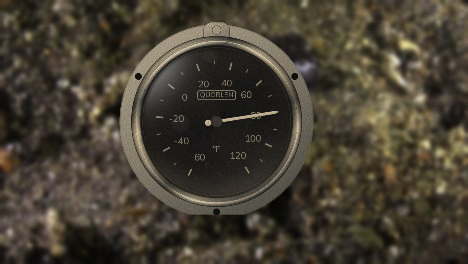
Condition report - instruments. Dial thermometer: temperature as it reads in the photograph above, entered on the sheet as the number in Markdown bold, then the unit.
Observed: **80** °F
